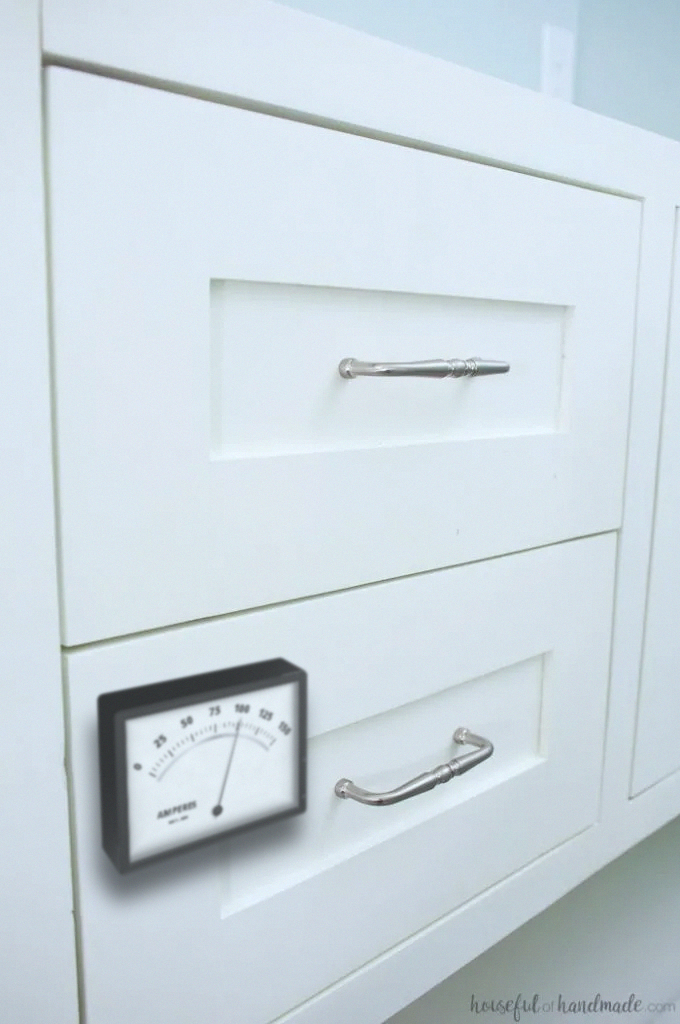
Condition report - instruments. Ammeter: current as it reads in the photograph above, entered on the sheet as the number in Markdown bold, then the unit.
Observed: **100** A
